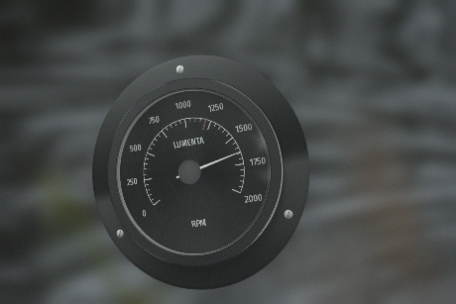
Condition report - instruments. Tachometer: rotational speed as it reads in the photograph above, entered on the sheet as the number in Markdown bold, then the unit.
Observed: **1650** rpm
